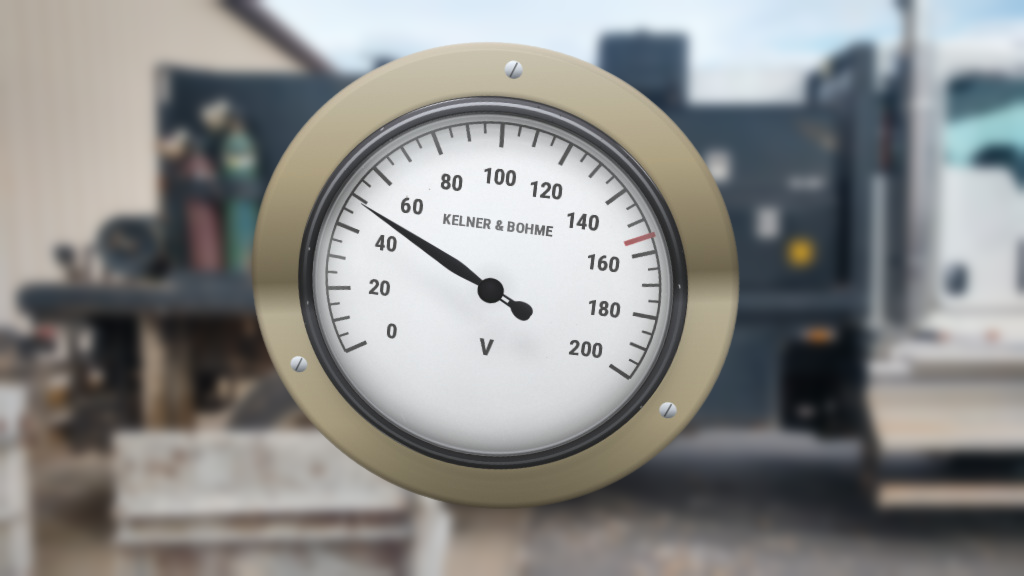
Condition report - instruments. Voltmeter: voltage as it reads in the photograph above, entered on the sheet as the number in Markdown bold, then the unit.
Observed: **50** V
